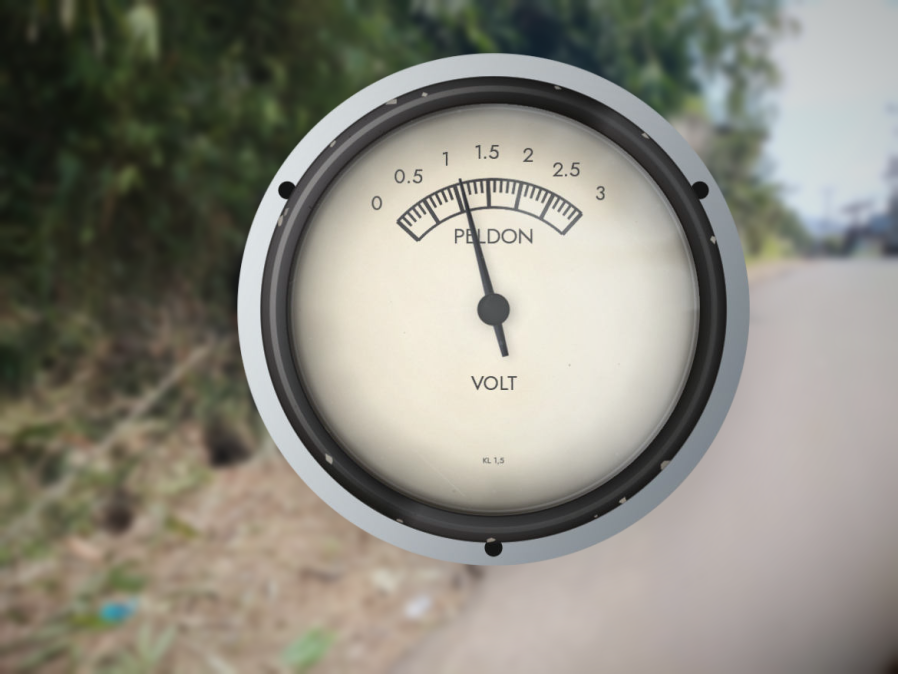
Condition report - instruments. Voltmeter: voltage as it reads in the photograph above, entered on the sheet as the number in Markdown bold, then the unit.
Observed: **1.1** V
